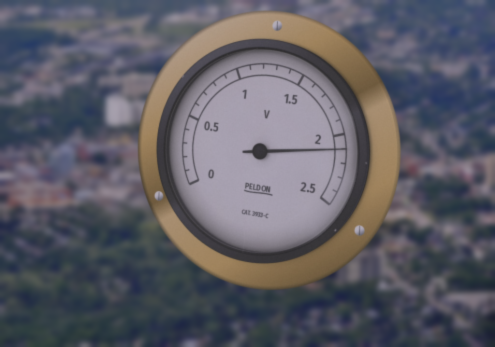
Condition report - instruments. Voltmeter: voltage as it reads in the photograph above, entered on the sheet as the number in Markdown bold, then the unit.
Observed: **2.1** V
